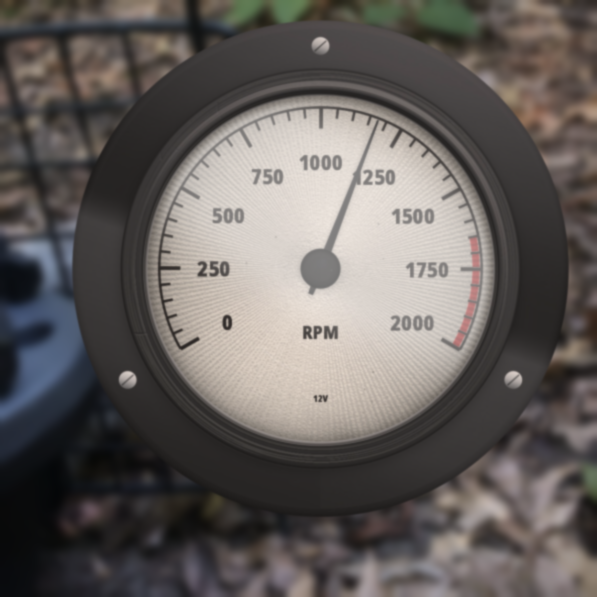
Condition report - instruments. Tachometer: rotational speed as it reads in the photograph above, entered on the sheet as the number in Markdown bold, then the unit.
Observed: **1175** rpm
